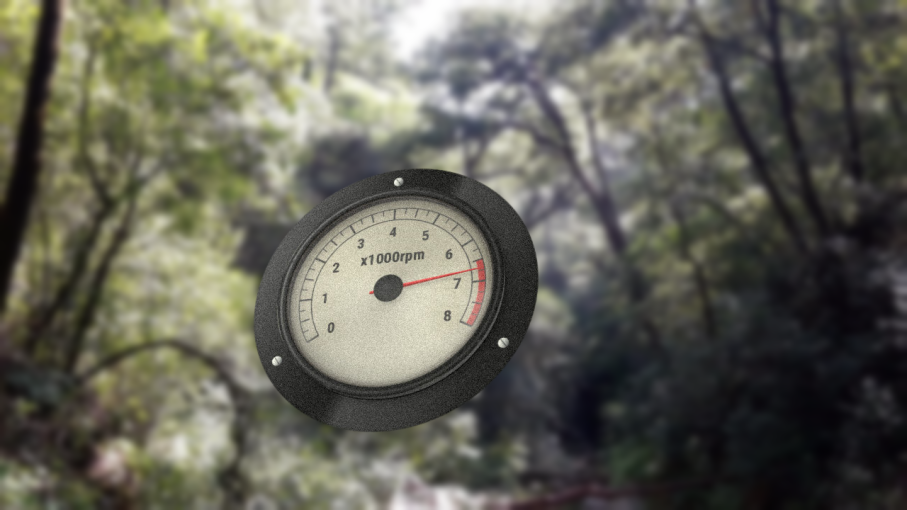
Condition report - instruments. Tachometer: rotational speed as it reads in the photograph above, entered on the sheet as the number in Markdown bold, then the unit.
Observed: **6750** rpm
